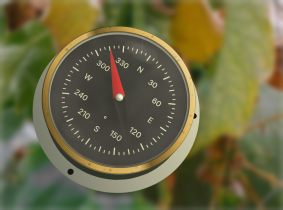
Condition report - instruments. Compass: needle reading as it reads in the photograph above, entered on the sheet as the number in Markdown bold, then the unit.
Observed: **315** °
